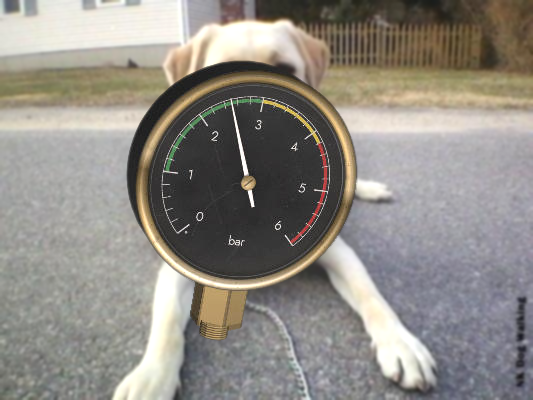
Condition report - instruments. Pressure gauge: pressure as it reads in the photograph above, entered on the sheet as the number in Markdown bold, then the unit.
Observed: **2.5** bar
